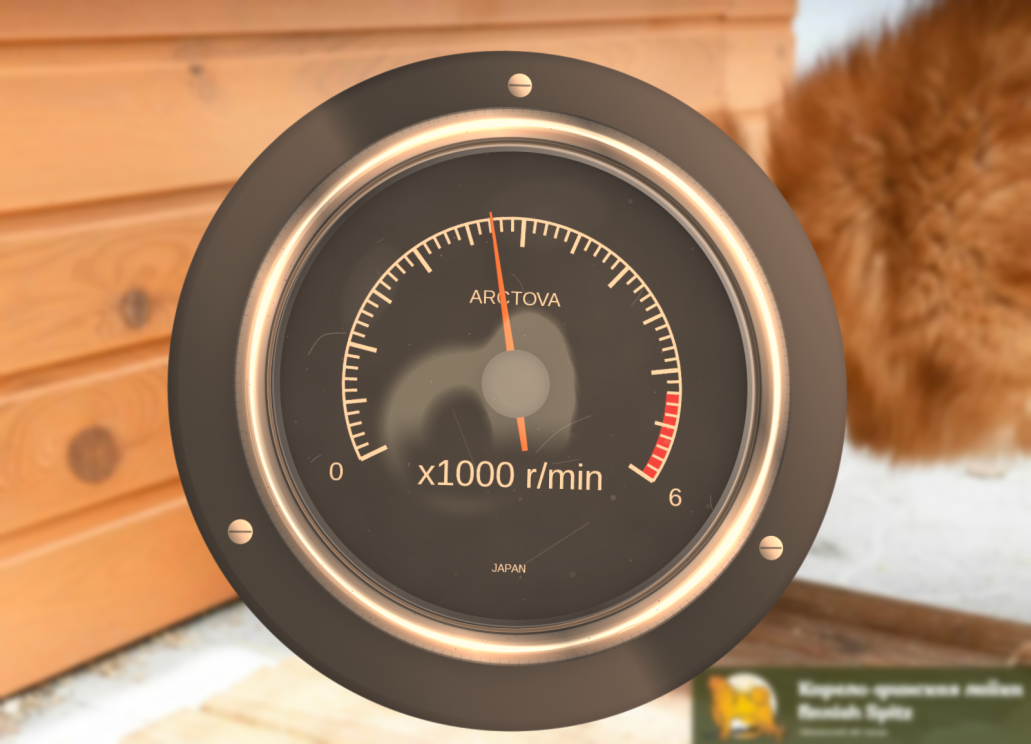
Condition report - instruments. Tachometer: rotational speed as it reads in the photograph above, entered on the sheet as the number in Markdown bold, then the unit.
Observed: **2700** rpm
